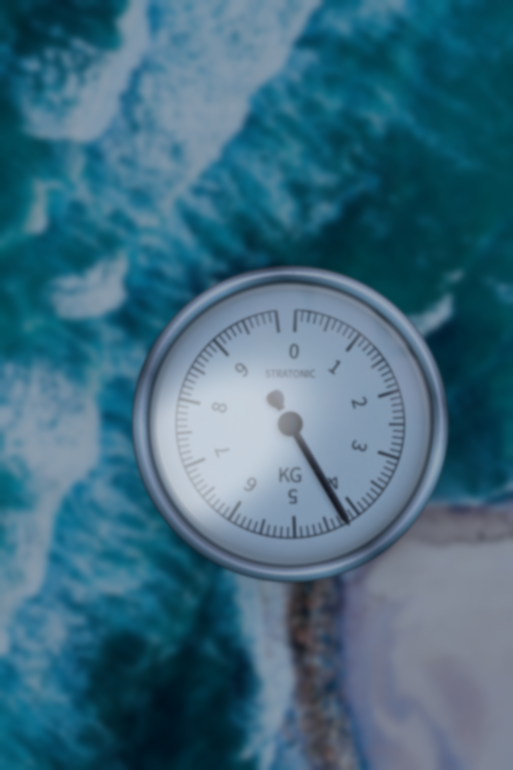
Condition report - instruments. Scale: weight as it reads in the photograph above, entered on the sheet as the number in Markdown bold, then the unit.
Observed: **4.2** kg
